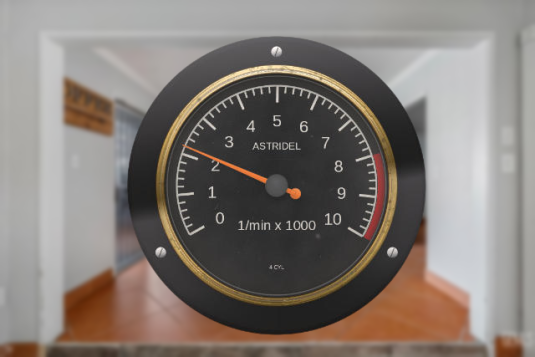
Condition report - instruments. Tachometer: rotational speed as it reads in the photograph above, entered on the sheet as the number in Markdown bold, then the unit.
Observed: **2200** rpm
